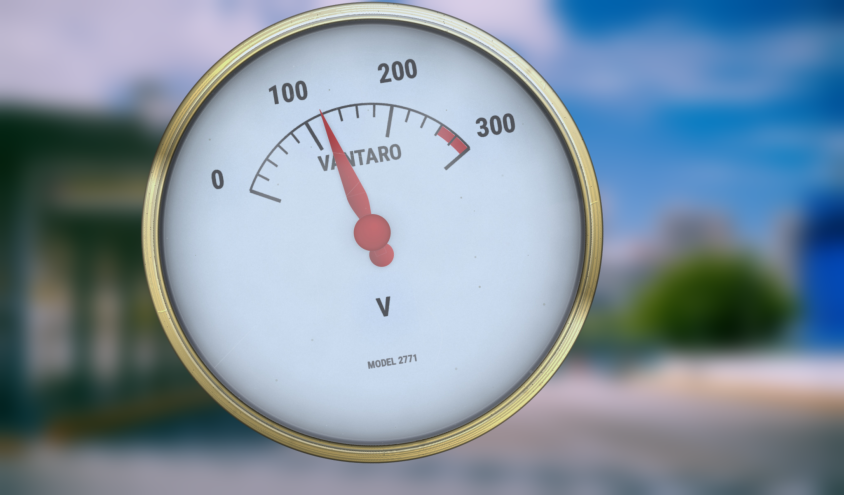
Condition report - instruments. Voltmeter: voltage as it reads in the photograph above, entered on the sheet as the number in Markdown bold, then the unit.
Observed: **120** V
